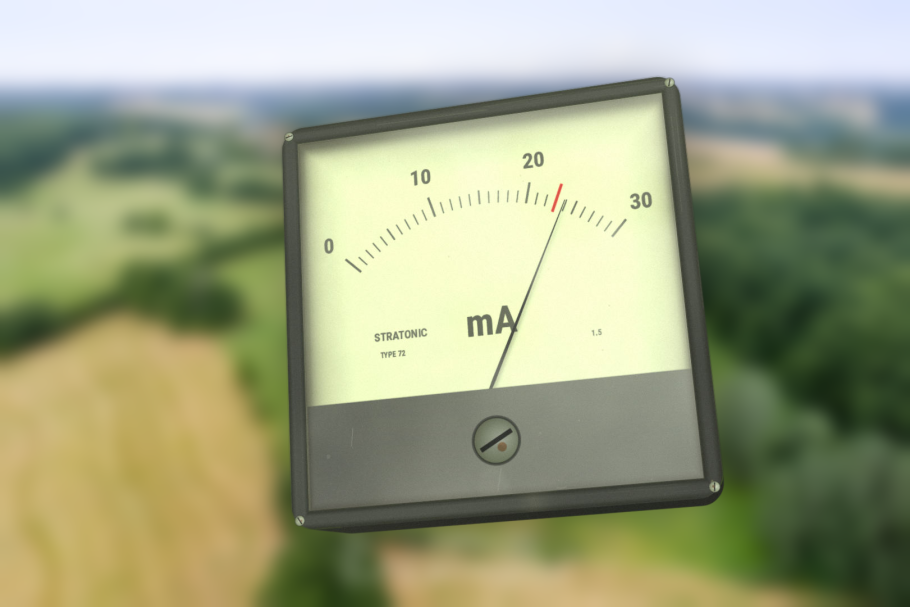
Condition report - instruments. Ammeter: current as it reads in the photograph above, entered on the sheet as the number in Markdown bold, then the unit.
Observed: **24** mA
